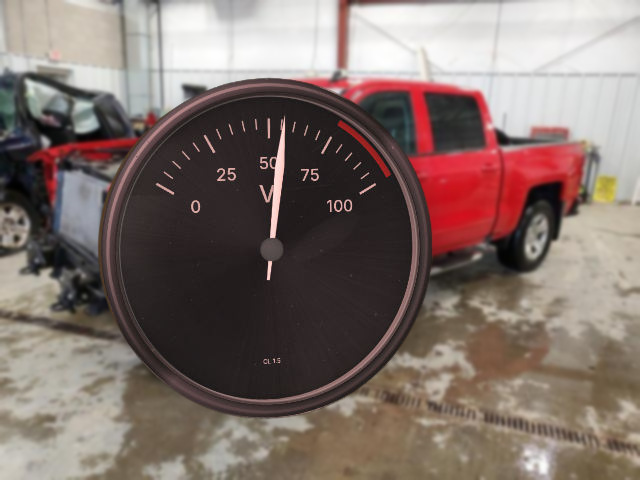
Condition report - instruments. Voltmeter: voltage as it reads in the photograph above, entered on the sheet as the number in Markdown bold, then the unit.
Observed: **55** V
